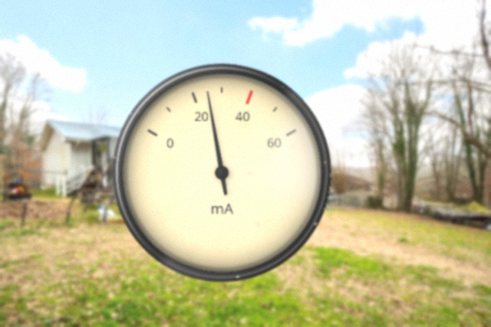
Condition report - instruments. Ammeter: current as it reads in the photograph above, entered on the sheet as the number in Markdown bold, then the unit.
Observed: **25** mA
